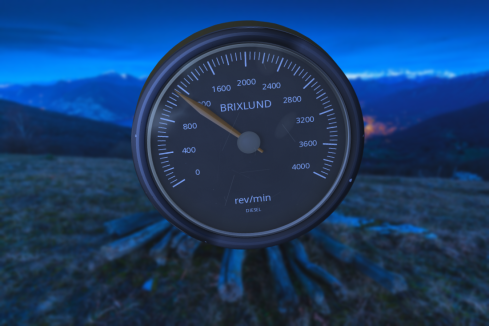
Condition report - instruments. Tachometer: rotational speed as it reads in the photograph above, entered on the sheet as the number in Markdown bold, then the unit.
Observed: **1150** rpm
